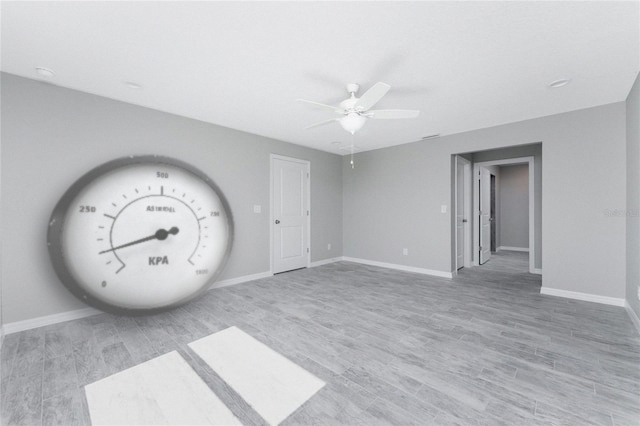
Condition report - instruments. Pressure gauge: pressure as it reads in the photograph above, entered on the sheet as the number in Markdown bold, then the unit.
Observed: **100** kPa
